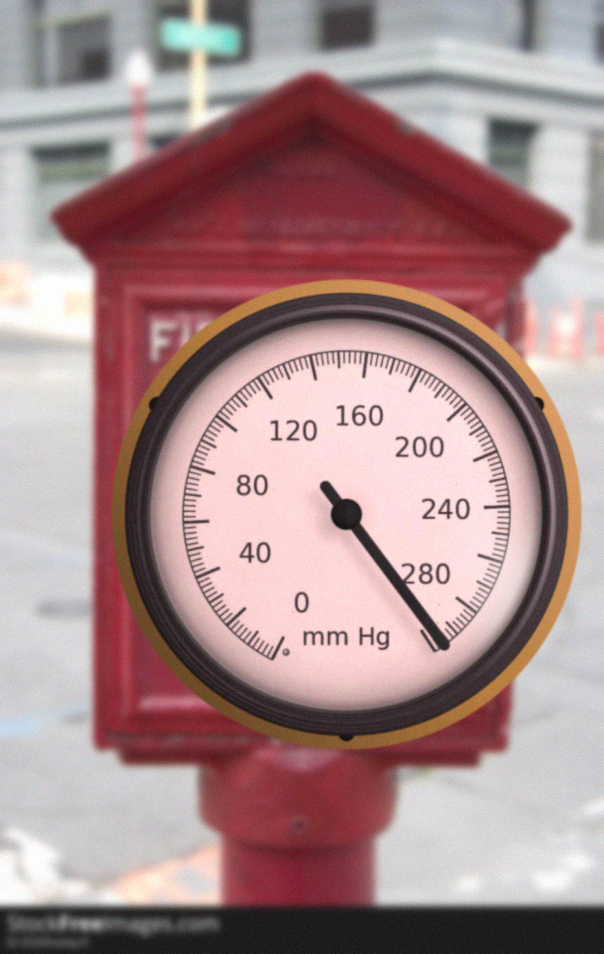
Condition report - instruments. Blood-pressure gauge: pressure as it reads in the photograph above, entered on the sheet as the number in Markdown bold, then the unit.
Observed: **296** mmHg
